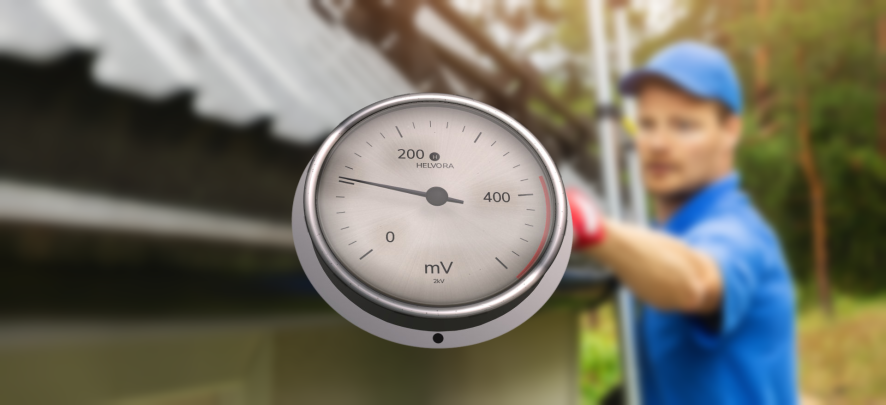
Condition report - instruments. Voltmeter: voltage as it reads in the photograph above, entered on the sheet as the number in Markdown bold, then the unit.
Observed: **100** mV
